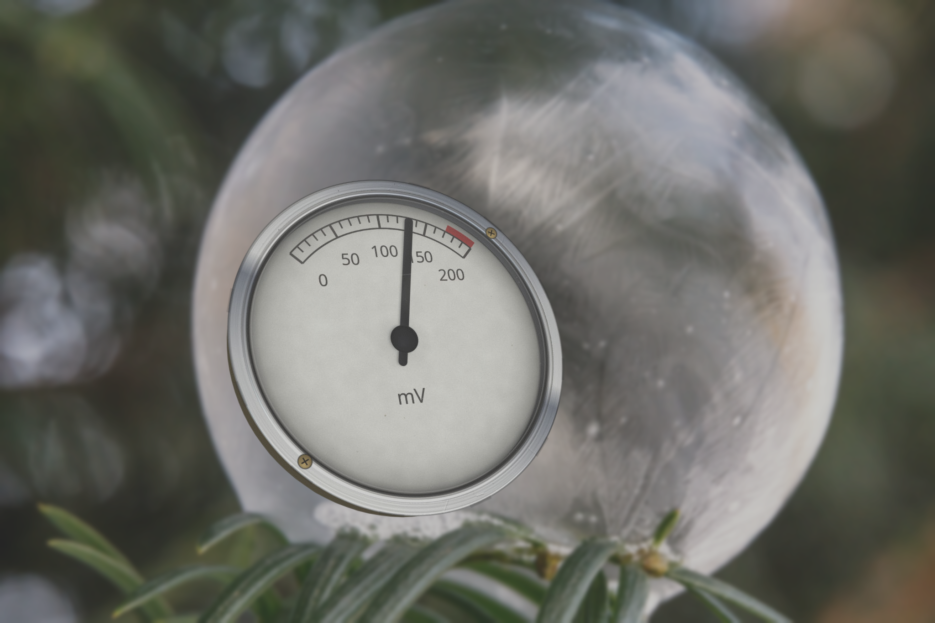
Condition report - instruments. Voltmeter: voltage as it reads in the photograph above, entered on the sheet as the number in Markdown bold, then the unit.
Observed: **130** mV
